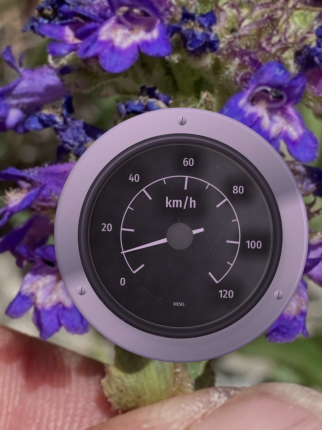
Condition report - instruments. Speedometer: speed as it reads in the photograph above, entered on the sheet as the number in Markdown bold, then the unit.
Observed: **10** km/h
